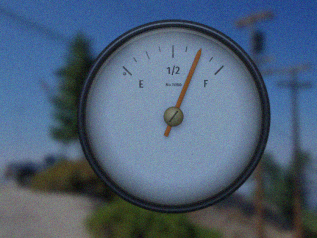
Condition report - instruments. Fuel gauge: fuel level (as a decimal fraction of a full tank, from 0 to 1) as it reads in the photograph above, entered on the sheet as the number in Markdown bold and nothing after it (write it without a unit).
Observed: **0.75**
